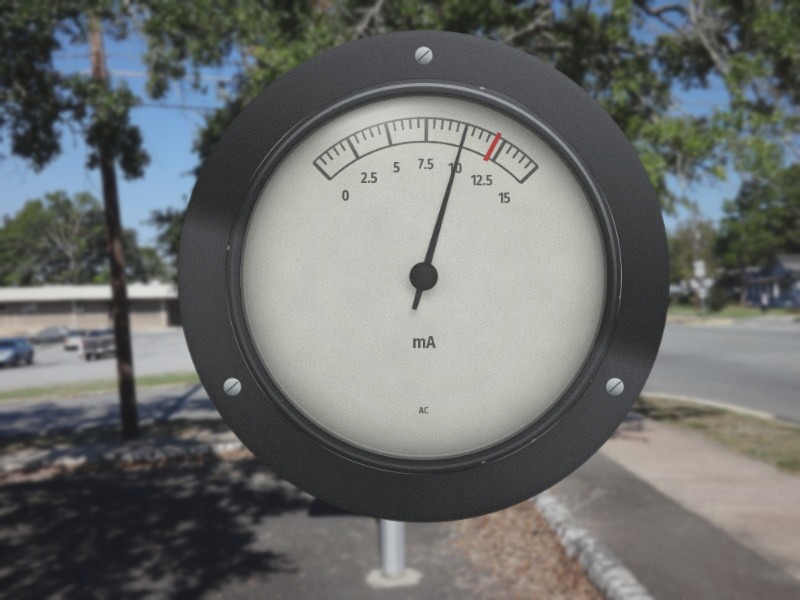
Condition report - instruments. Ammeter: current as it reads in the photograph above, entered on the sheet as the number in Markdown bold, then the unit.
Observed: **10** mA
